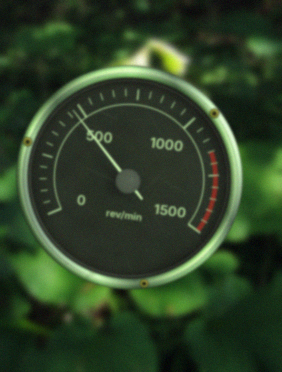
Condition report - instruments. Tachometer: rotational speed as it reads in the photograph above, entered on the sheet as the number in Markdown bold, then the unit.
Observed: **475** rpm
